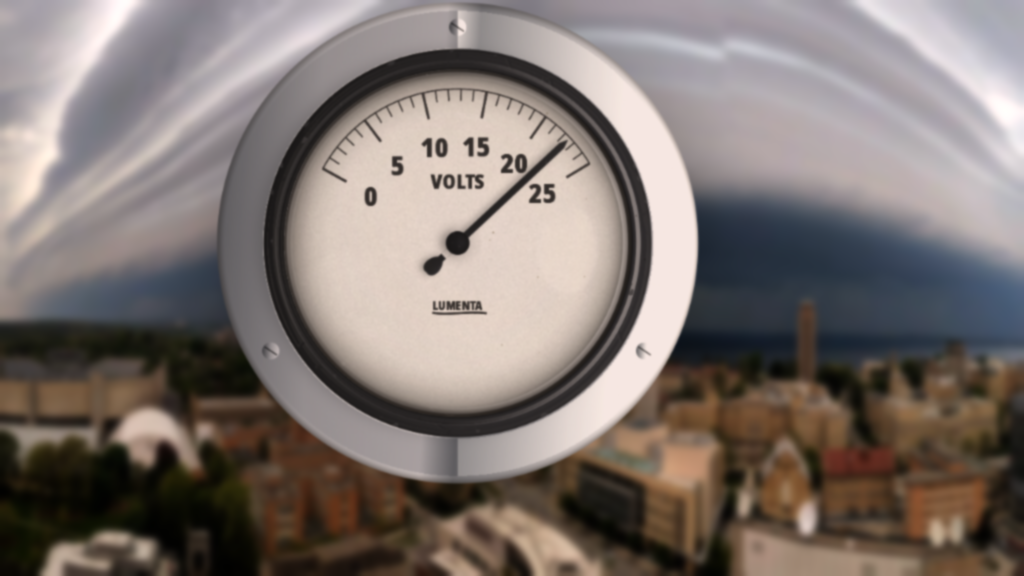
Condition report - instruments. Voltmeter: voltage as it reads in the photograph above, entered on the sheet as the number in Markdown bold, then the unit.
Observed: **22.5** V
